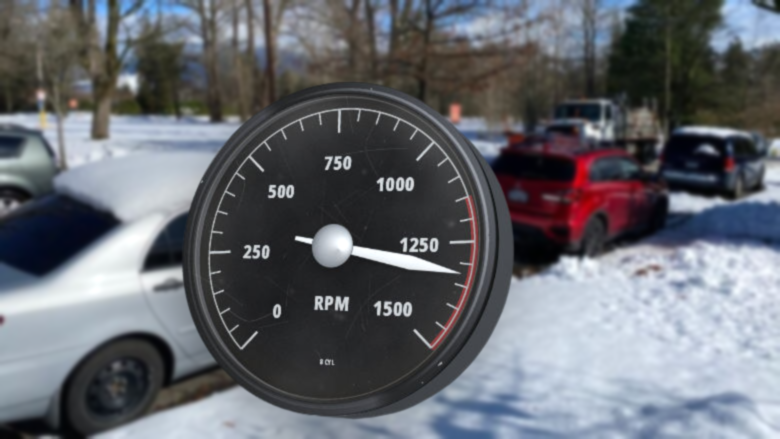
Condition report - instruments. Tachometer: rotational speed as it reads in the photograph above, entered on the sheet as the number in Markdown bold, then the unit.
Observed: **1325** rpm
